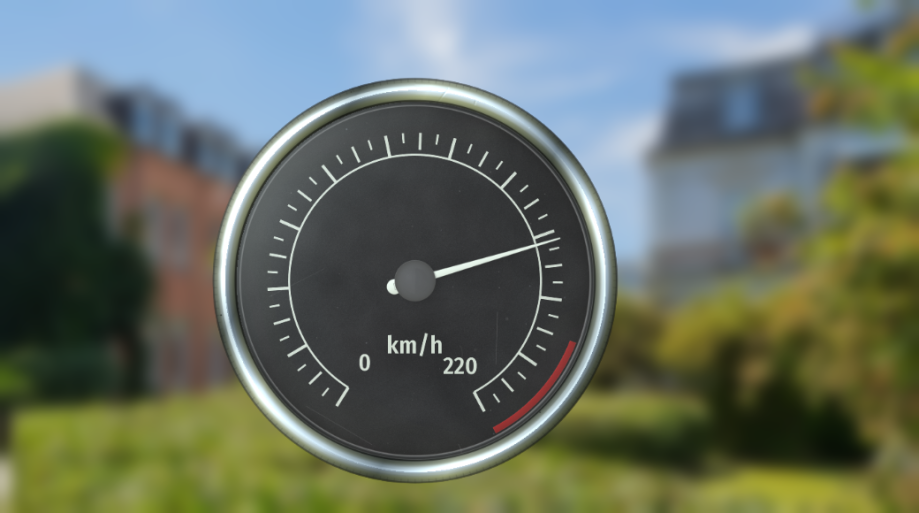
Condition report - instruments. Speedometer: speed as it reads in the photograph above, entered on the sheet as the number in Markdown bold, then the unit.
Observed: **162.5** km/h
